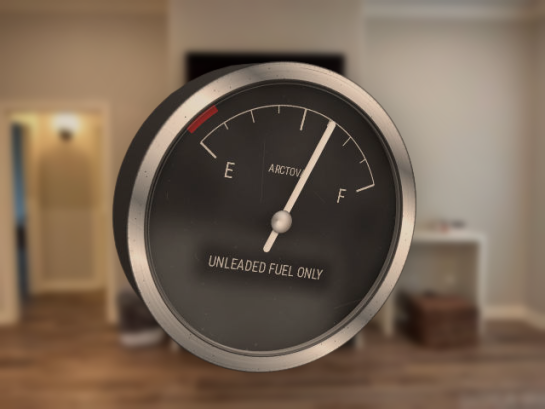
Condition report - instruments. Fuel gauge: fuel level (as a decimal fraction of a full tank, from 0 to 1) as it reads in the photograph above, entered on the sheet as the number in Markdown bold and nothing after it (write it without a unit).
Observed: **0.625**
